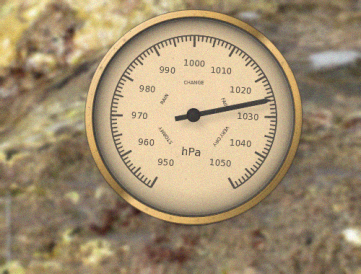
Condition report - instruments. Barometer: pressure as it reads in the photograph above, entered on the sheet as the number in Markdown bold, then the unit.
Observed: **1026** hPa
